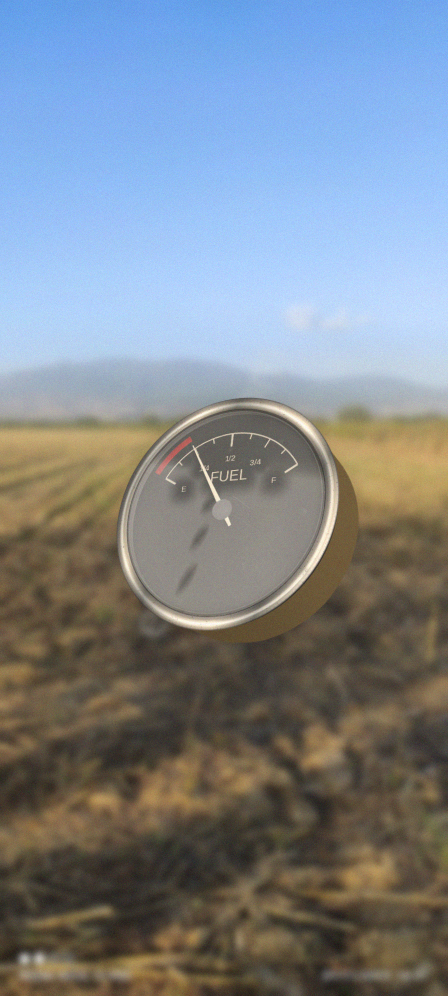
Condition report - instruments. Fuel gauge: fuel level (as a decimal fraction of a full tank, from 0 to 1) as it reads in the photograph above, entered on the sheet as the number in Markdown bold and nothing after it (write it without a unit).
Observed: **0.25**
